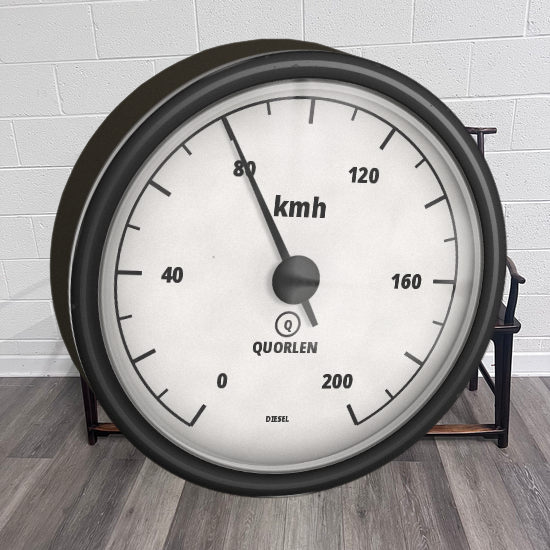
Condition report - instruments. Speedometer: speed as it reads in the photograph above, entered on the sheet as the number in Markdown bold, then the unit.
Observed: **80** km/h
